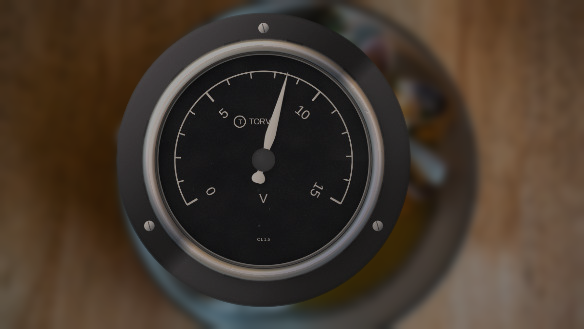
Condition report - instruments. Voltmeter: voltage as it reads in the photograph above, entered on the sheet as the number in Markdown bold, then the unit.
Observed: **8.5** V
